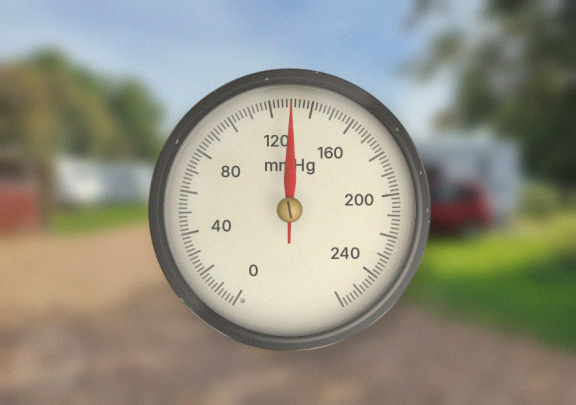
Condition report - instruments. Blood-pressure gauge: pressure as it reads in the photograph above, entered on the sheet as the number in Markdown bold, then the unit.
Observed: **130** mmHg
